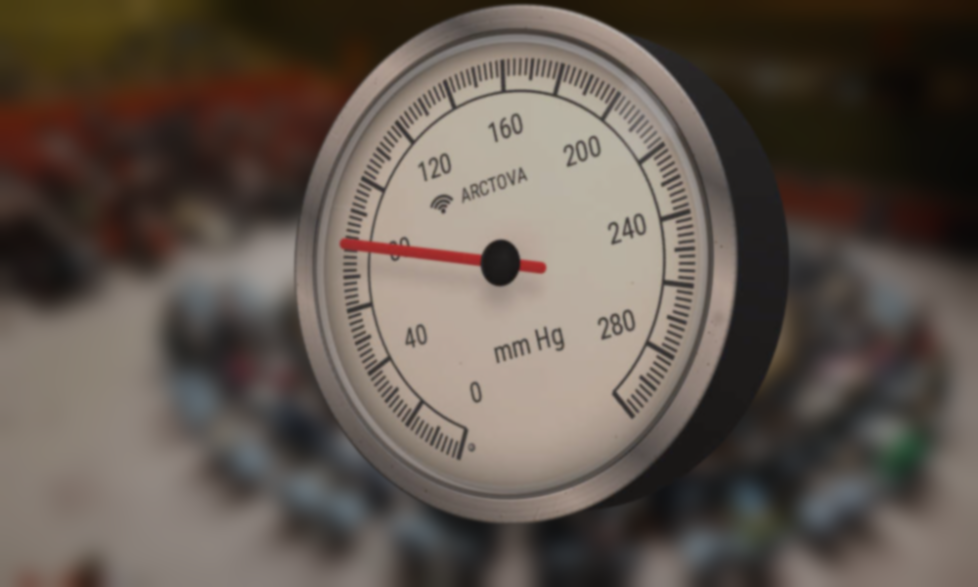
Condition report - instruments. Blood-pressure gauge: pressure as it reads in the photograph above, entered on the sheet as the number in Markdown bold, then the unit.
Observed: **80** mmHg
